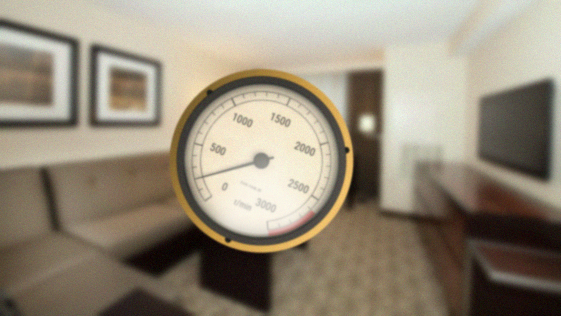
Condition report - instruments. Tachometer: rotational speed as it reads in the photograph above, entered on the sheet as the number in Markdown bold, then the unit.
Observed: **200** rpm
